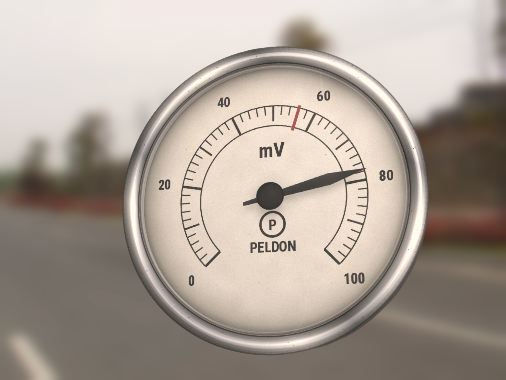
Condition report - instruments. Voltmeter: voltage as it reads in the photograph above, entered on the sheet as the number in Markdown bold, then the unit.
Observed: **78** mV
